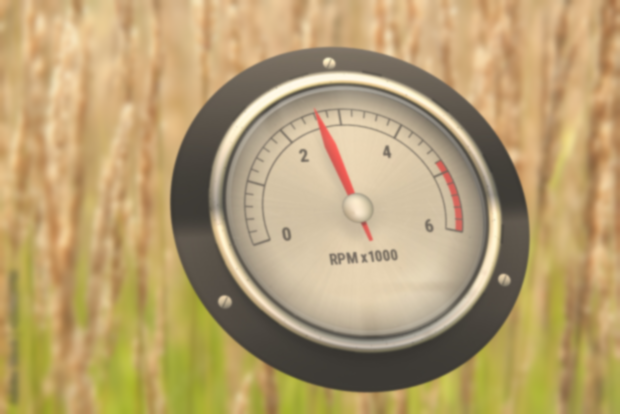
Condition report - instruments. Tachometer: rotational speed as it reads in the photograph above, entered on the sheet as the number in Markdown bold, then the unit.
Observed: **2600** rpm
